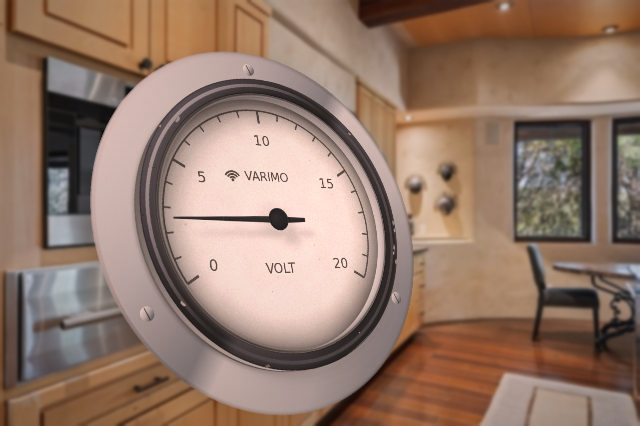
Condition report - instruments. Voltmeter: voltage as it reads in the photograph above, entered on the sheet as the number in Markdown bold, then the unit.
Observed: **2.5** V
